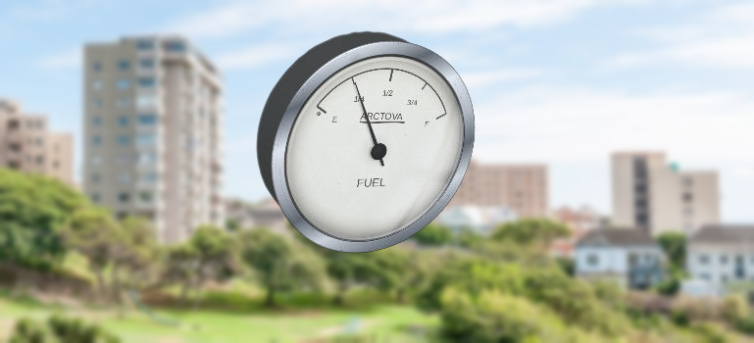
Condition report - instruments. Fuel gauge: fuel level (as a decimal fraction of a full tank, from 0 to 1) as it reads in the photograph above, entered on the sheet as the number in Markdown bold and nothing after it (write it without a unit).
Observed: **0.25**
